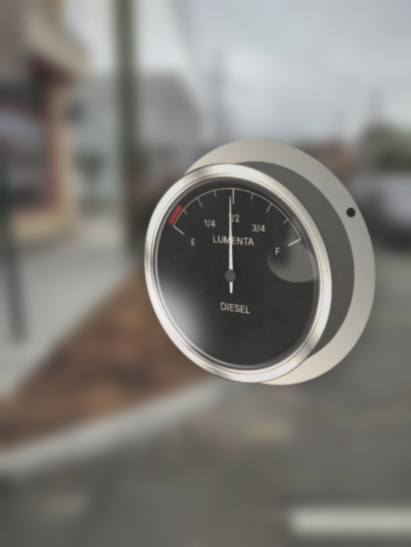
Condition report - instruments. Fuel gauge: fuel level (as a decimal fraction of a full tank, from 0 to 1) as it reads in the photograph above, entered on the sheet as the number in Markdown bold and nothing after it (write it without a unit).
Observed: **0.5**
